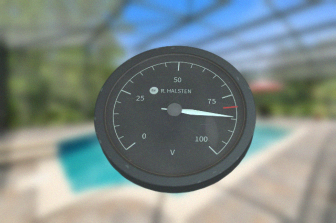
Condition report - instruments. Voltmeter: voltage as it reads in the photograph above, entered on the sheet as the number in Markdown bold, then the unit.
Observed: **85** V
